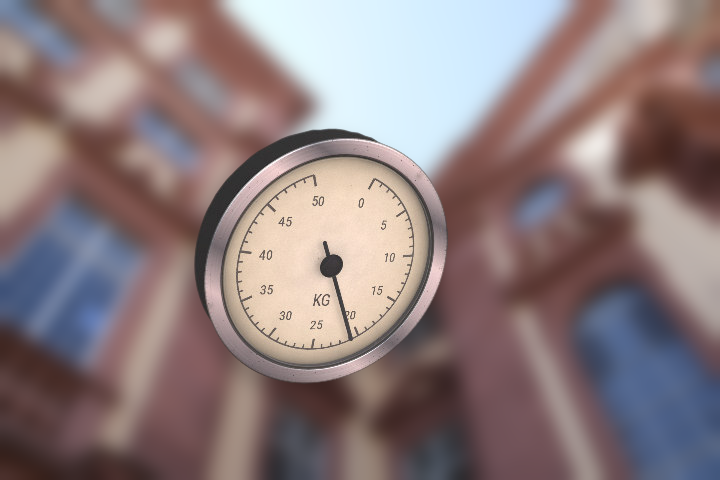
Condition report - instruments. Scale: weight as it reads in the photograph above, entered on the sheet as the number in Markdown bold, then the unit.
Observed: **21** kg
